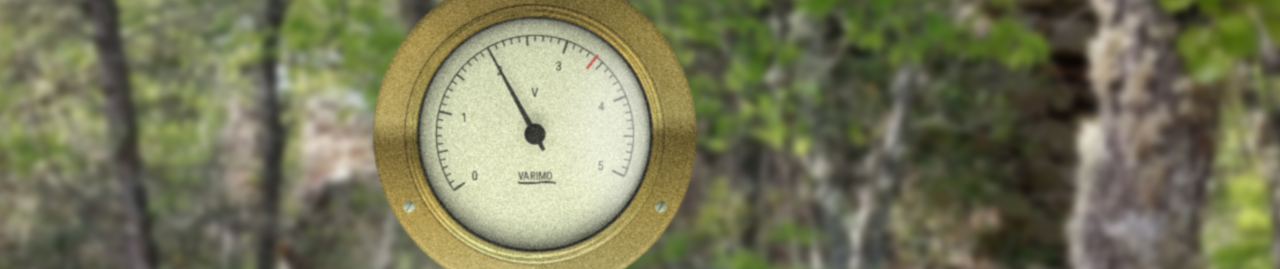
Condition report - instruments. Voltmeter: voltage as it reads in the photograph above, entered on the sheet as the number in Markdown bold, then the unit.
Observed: **2** V
